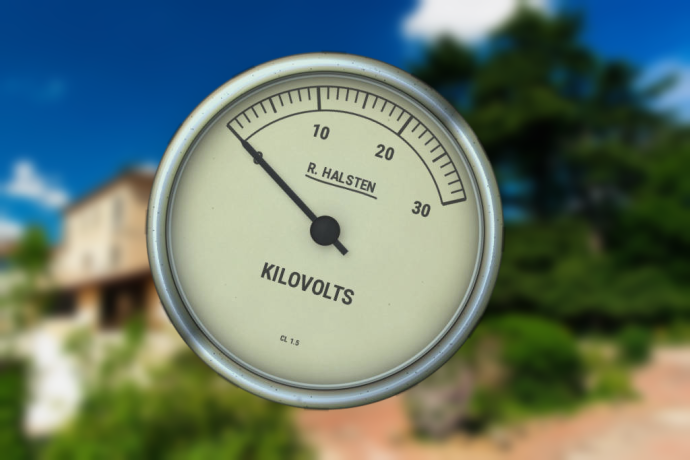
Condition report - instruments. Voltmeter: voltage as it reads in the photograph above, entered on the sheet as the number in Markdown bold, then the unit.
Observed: **0** kV
